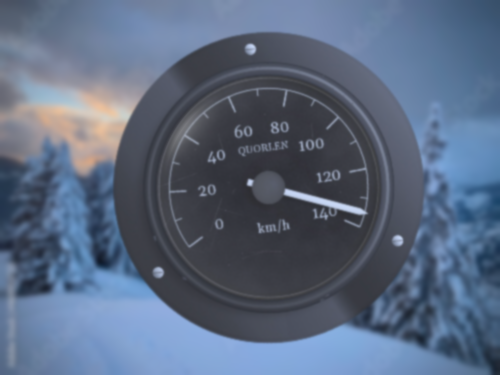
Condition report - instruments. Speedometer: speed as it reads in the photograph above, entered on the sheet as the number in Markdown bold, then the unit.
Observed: **135** km/h
